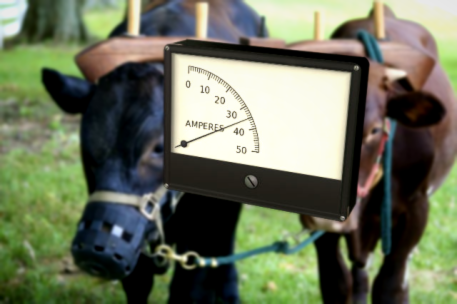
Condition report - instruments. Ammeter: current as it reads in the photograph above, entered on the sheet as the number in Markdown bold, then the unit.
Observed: **35** A
